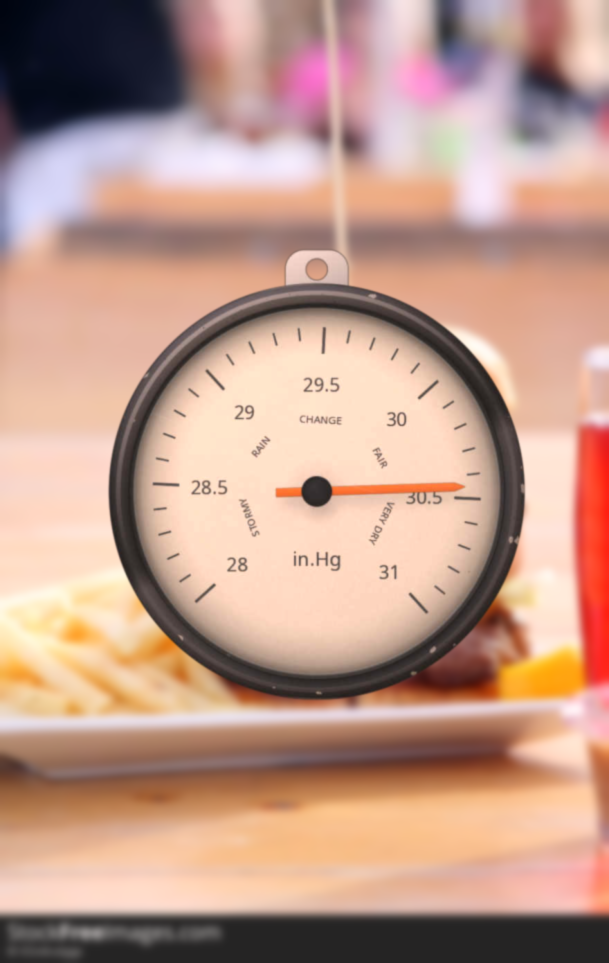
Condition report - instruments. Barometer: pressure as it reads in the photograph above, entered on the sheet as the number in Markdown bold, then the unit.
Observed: **30.45** inHg
